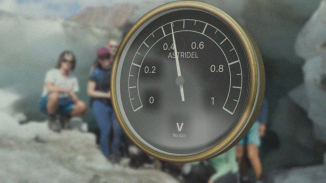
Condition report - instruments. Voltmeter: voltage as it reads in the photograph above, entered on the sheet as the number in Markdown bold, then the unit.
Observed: **0.45** V
